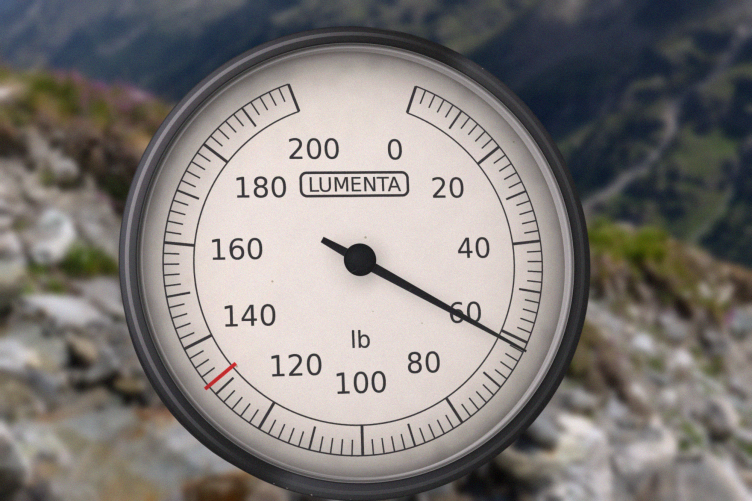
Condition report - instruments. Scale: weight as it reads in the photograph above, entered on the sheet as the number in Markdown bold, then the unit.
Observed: **62** lb
